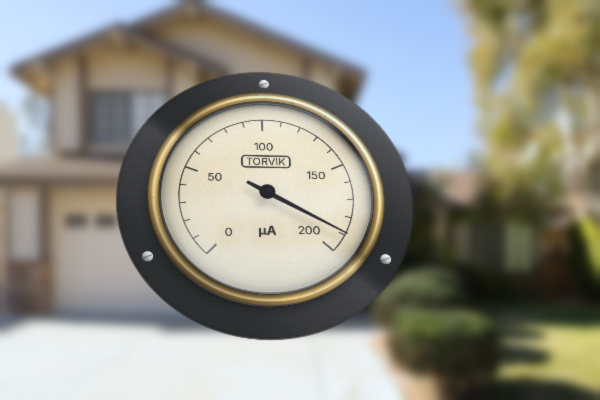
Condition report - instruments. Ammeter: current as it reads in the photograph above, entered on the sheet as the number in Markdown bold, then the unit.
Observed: **190** µA
